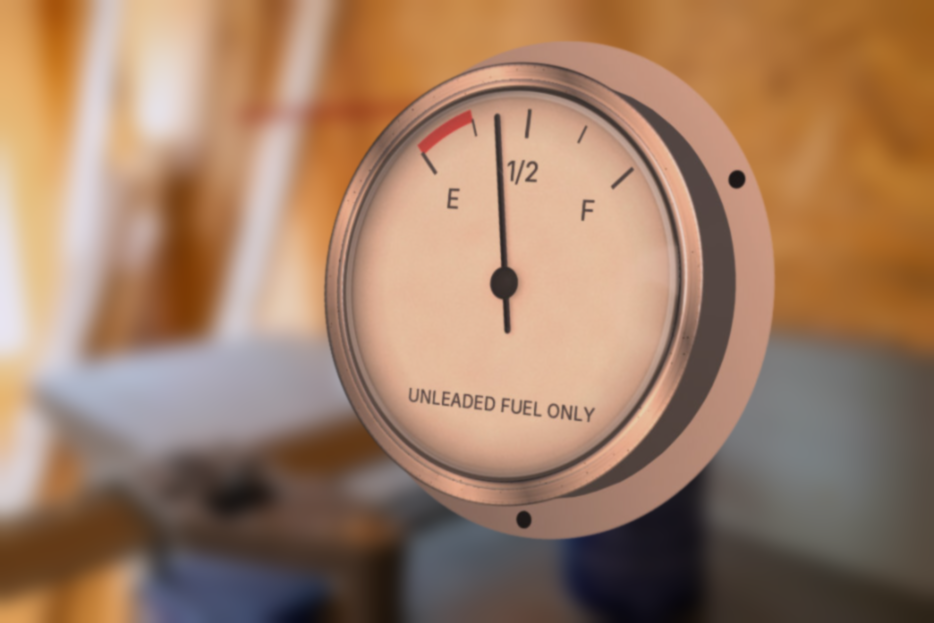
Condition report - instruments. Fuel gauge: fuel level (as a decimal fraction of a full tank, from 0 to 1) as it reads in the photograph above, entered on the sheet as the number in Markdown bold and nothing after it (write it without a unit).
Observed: **0.375**
